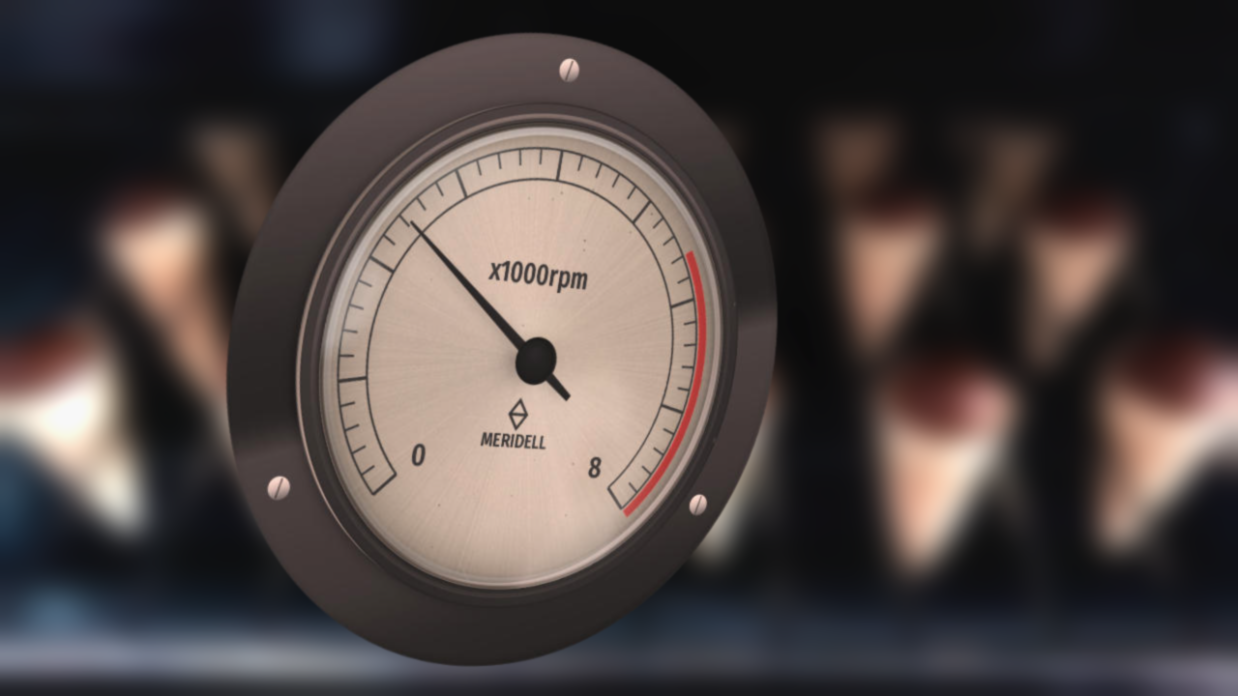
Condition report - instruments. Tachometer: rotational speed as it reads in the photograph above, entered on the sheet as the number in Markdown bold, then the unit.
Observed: **2400** rpm
